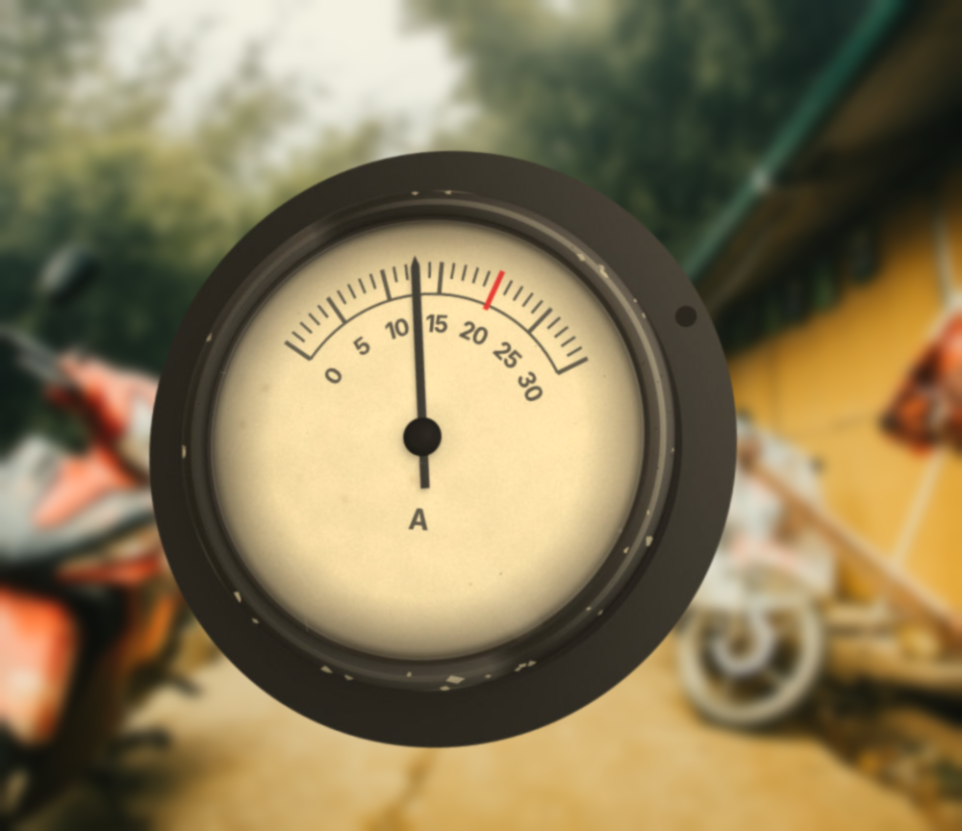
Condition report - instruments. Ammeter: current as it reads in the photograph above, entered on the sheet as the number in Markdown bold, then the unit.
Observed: **13** A
